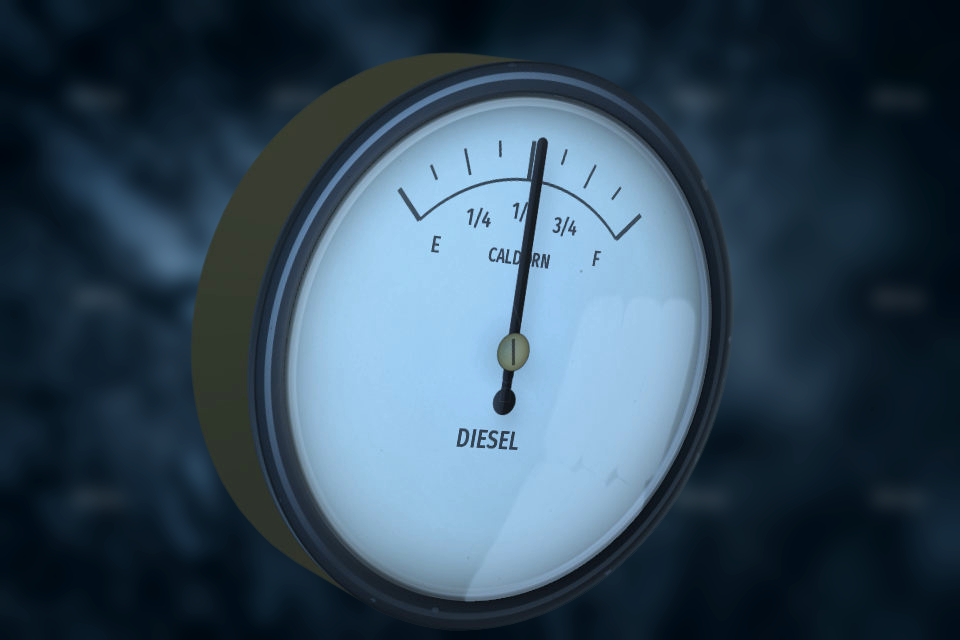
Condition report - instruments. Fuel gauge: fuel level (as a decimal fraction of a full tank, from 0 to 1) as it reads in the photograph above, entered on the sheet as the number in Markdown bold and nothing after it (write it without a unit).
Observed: **0.5**
